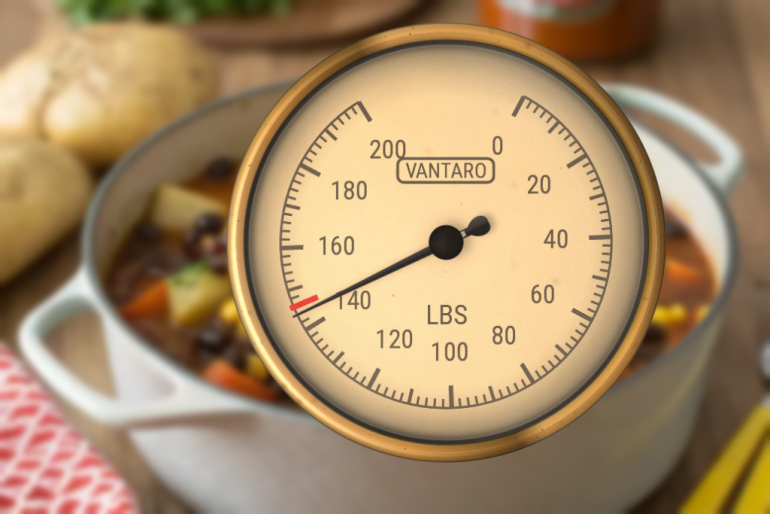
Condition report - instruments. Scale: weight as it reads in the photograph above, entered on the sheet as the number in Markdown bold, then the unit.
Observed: **144** lb
